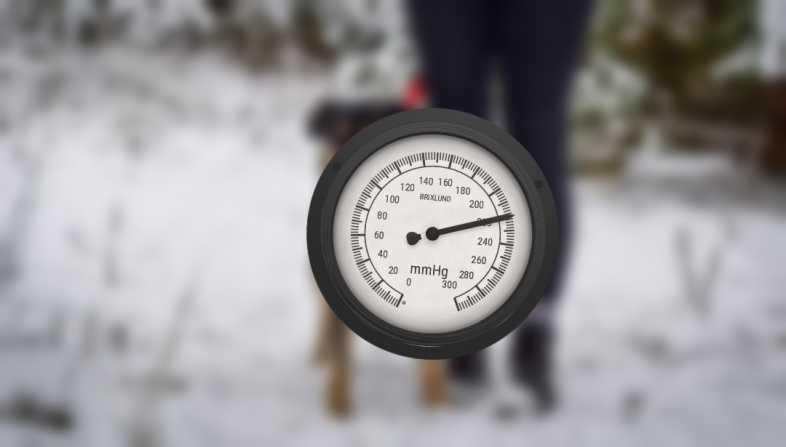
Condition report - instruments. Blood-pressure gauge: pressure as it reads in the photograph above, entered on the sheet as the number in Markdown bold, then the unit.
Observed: **220** mmHg
